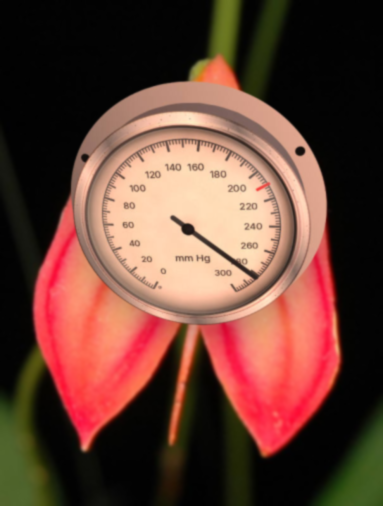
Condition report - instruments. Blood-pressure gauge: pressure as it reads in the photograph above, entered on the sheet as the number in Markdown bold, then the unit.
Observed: **280** mmHg
